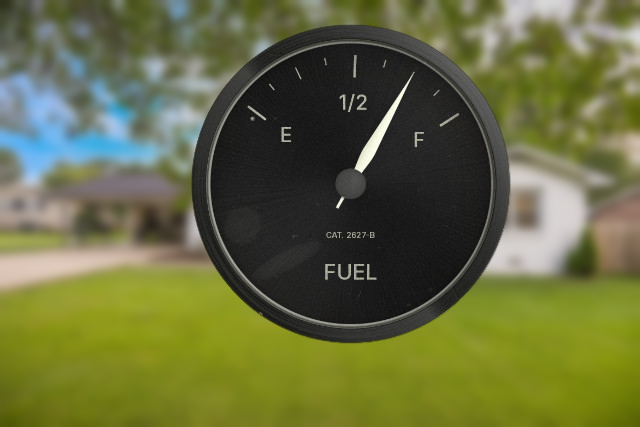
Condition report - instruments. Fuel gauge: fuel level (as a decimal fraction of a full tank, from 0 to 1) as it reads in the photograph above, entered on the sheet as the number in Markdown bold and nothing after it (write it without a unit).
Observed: **0.75**
